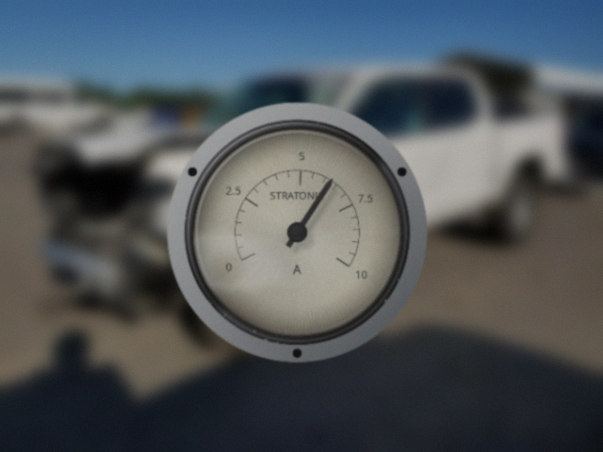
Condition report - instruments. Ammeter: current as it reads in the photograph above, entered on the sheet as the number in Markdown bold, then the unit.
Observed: **6.25** A
